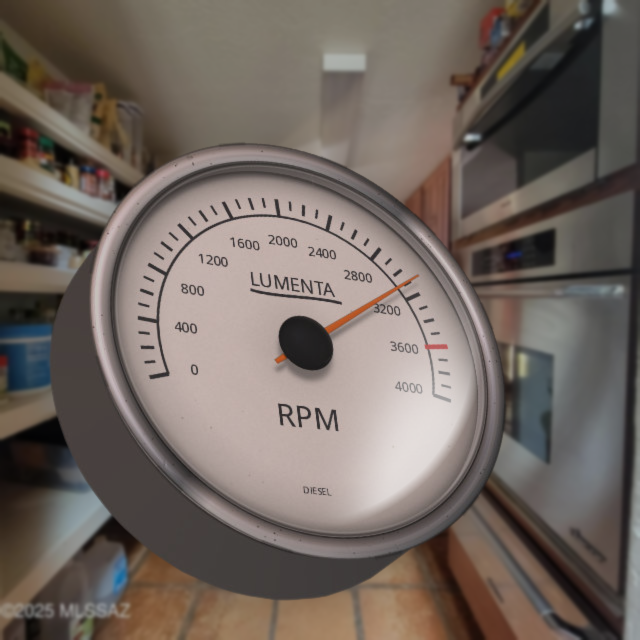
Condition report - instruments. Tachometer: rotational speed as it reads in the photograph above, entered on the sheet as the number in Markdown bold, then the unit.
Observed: **3100** rpm
